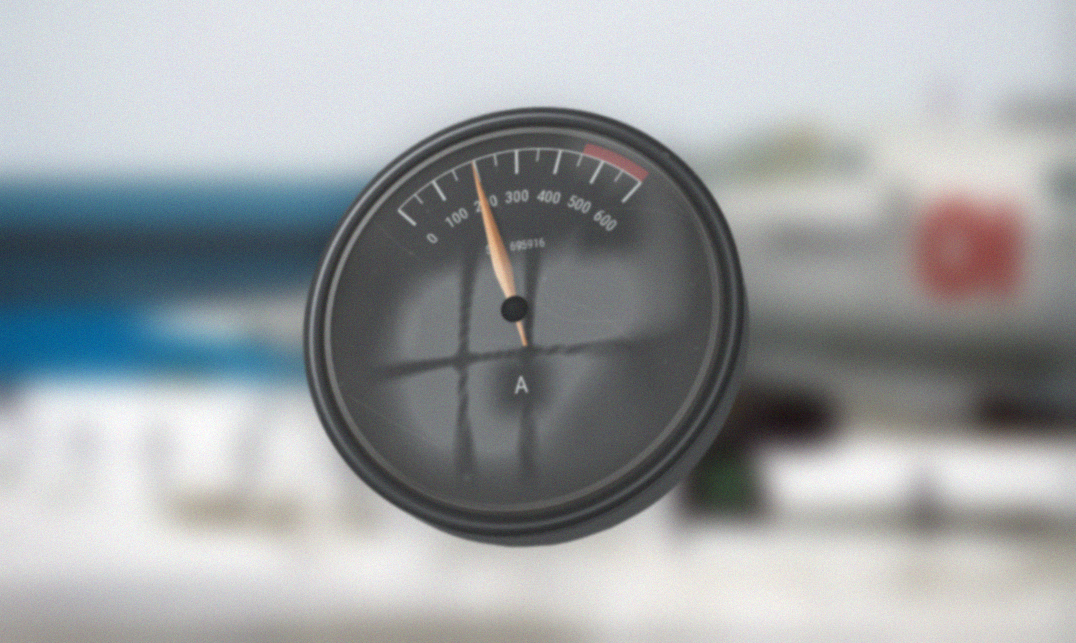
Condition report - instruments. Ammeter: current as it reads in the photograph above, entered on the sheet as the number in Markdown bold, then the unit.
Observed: **200** A
